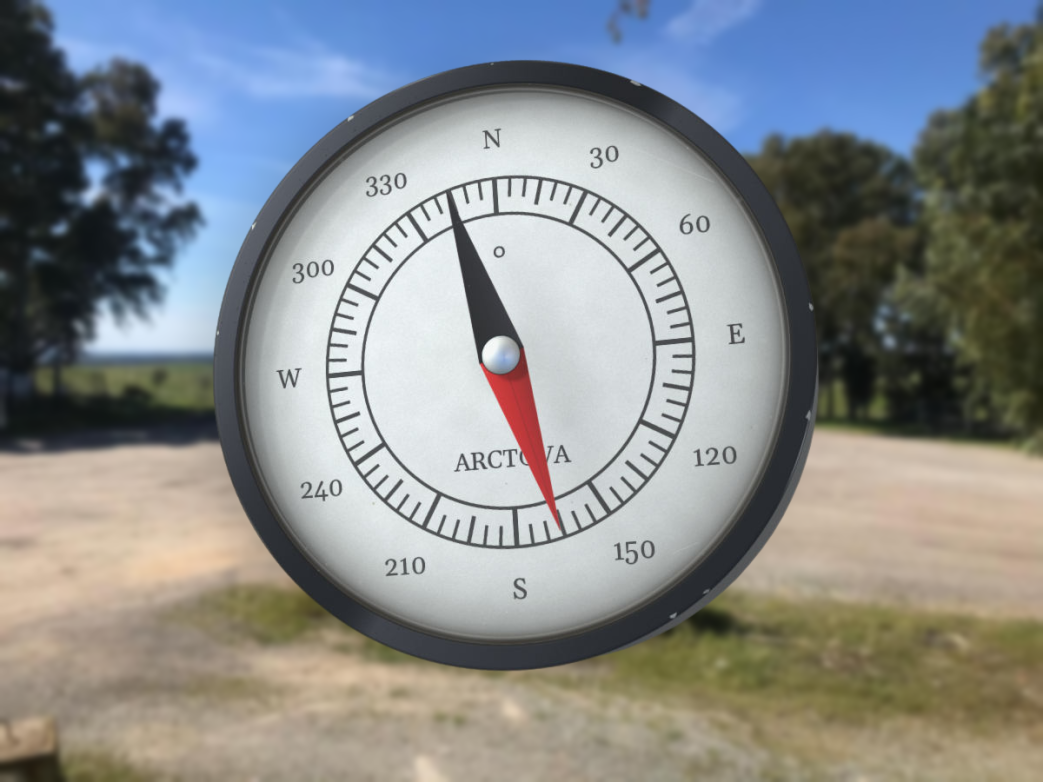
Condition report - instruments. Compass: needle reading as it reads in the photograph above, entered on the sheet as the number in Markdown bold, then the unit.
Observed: **165** °
